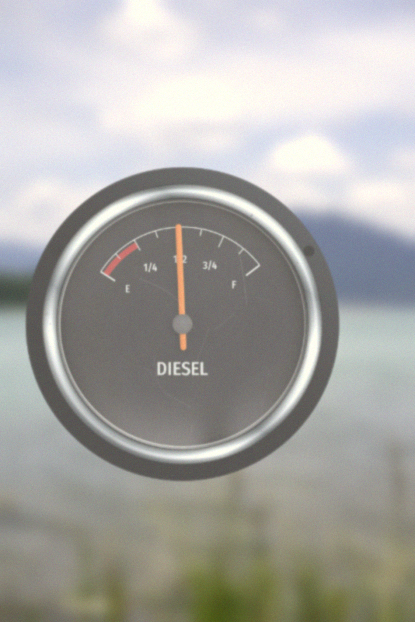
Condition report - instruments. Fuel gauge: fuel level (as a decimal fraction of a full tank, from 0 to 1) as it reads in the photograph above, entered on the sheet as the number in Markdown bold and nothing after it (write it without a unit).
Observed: **0.5**
